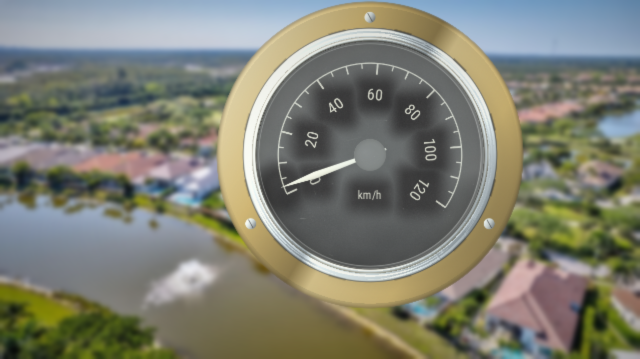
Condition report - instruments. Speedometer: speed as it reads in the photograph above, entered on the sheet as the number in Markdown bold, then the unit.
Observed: **2.5** km/h
